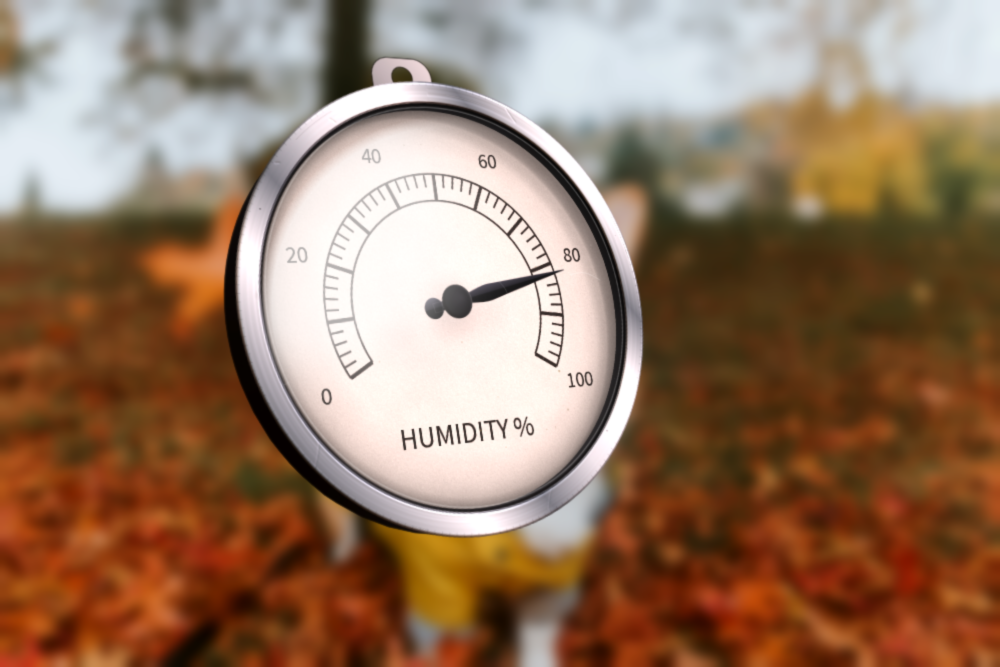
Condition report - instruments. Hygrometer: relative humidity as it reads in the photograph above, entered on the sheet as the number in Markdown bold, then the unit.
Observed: **82** %
